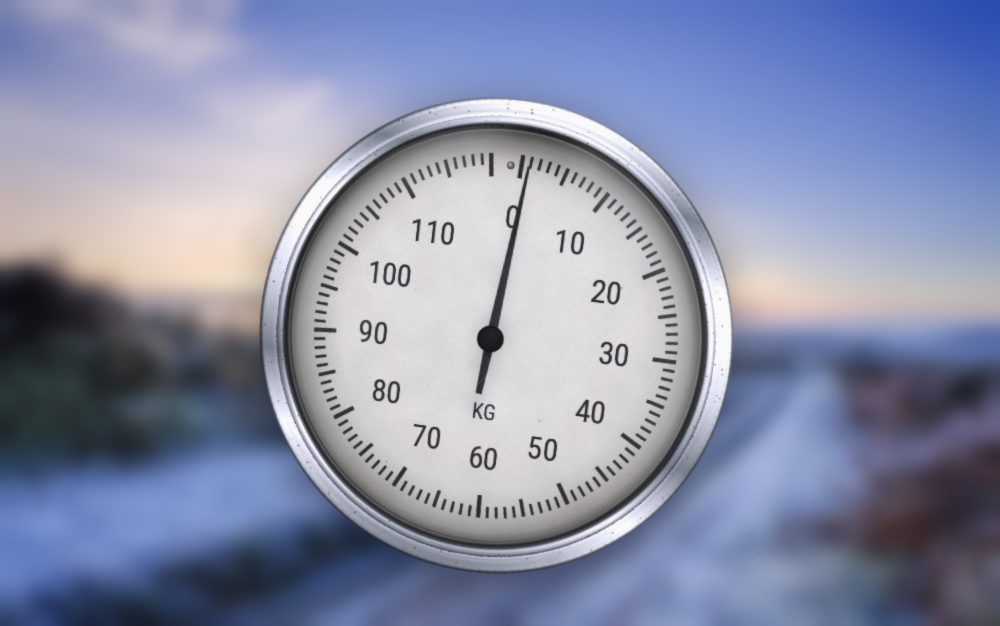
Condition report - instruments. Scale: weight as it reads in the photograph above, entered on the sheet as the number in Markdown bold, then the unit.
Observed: **1** kg
